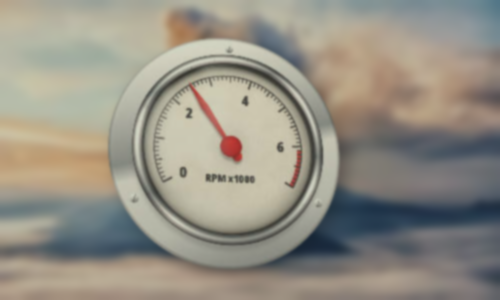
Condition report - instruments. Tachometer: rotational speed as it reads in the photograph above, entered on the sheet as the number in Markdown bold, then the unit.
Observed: **2500** rpm
